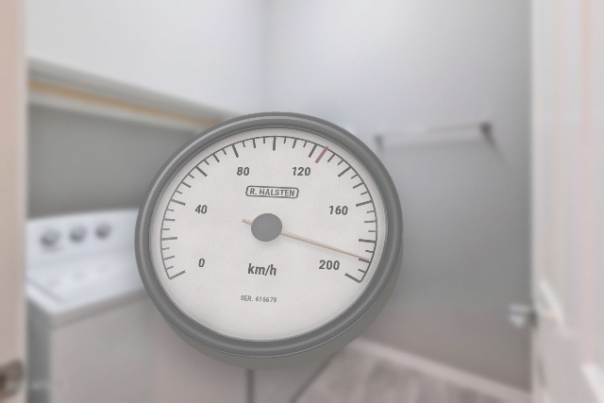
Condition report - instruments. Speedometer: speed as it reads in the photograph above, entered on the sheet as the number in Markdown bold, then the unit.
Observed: **190** km/h
